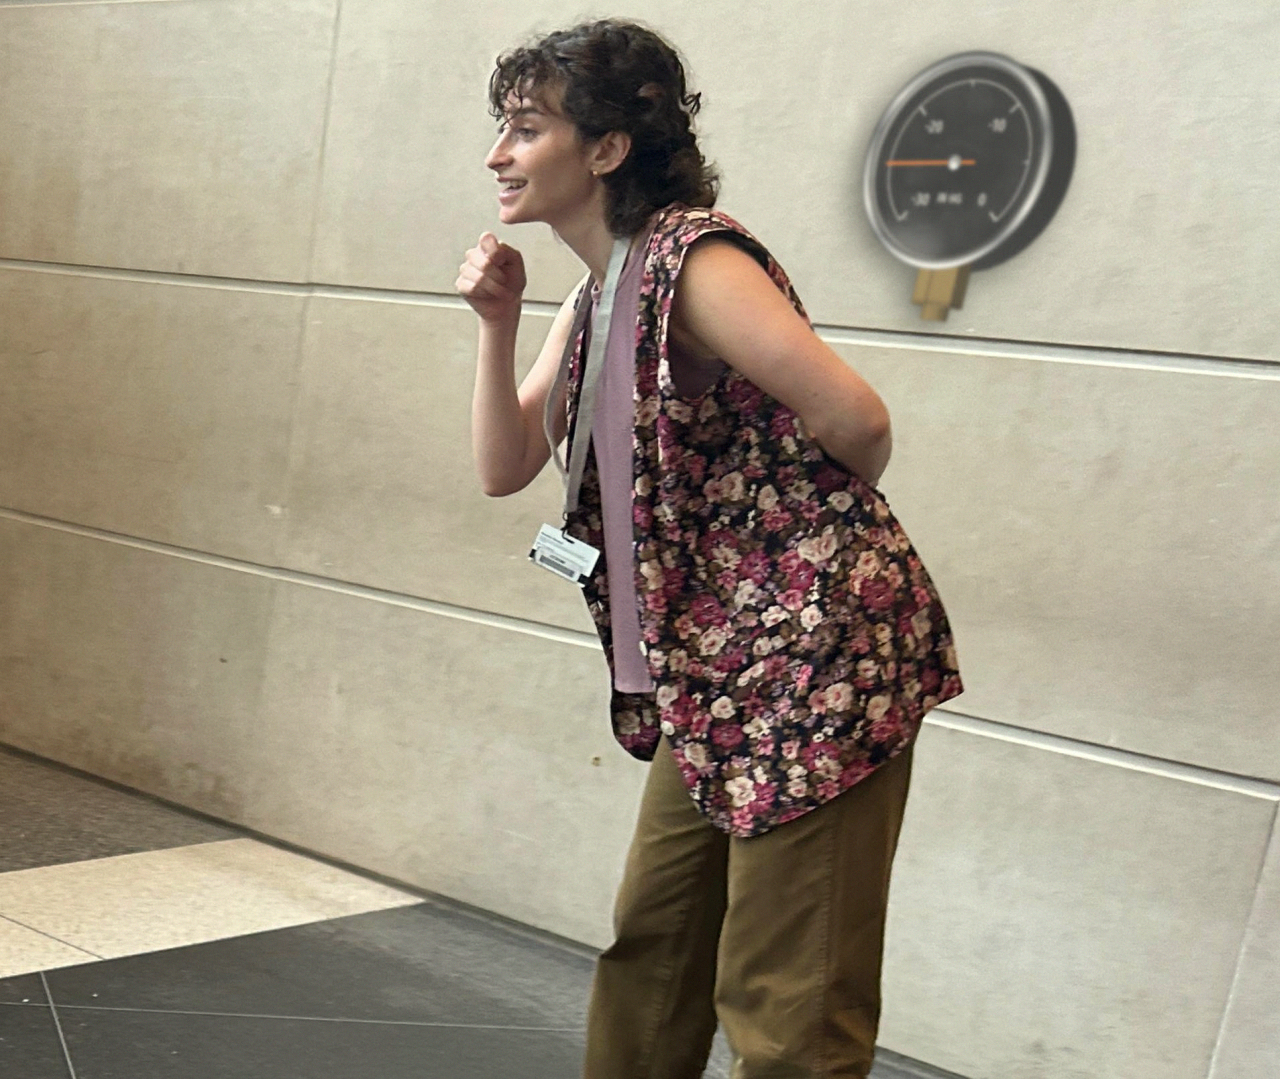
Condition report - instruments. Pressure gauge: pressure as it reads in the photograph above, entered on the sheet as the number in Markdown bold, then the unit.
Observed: **-25** inHg
